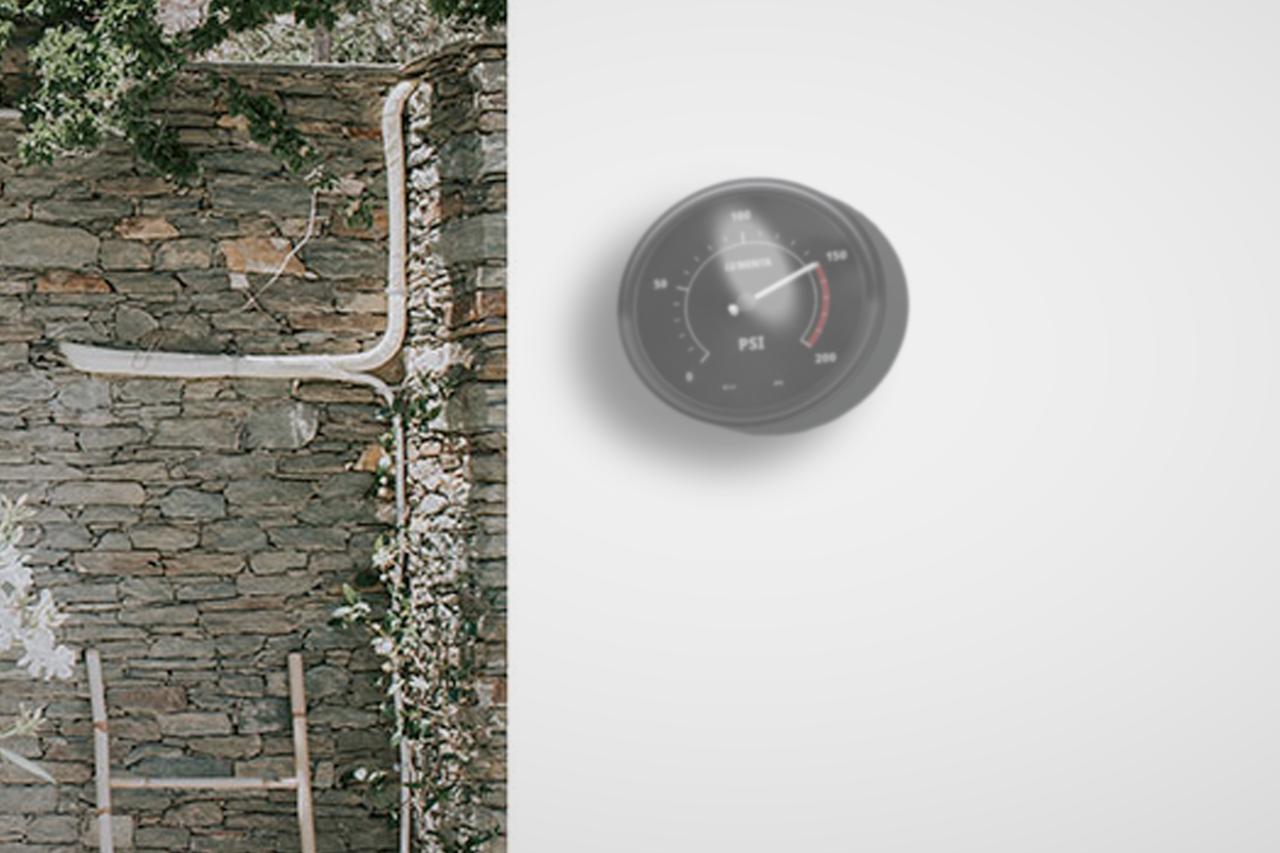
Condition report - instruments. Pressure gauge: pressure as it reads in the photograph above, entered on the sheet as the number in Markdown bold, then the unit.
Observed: **150** psi
